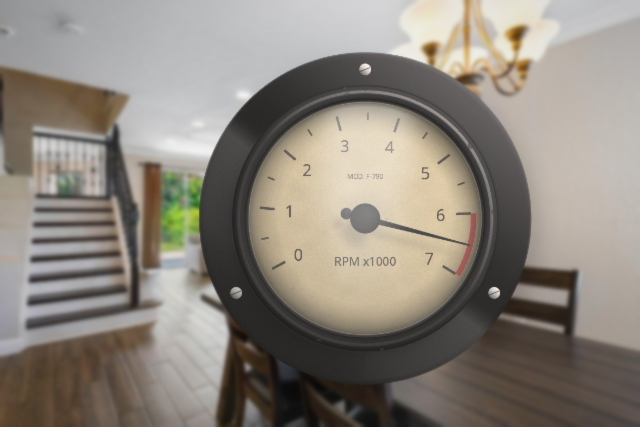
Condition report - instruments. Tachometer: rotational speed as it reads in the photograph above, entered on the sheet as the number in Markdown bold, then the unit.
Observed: **6500** rpm
